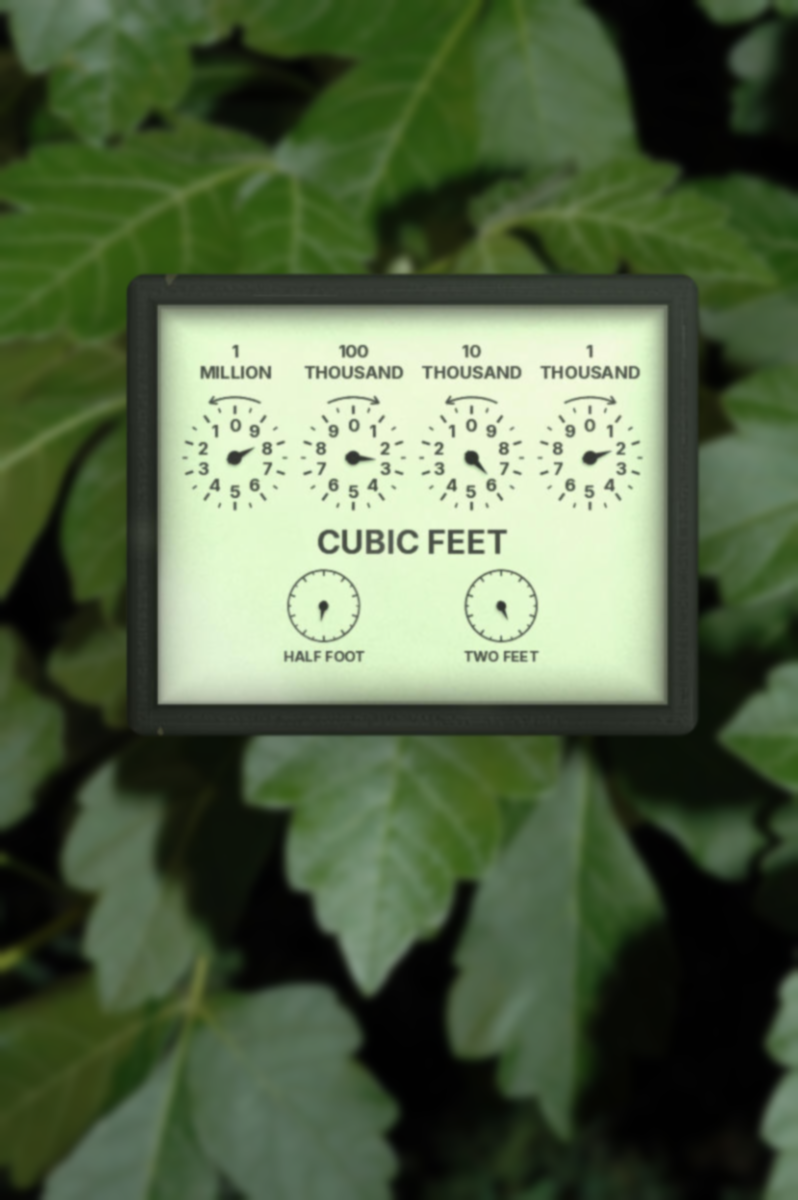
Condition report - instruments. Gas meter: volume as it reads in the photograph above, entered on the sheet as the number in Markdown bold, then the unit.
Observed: **826200** ft³
